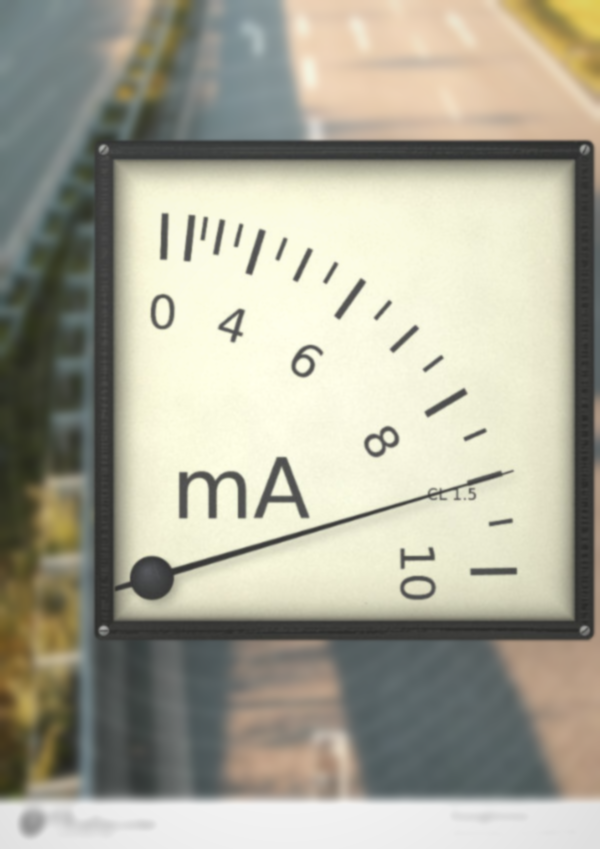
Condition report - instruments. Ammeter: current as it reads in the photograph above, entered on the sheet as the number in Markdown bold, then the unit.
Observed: **9** mA
